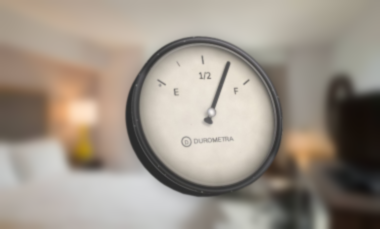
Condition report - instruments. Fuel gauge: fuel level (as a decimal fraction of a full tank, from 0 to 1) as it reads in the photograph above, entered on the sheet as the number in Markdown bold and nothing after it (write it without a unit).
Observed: **0.75**
